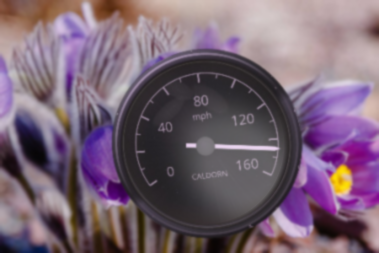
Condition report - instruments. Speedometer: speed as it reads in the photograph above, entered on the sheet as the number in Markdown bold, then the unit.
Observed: **145** mph
